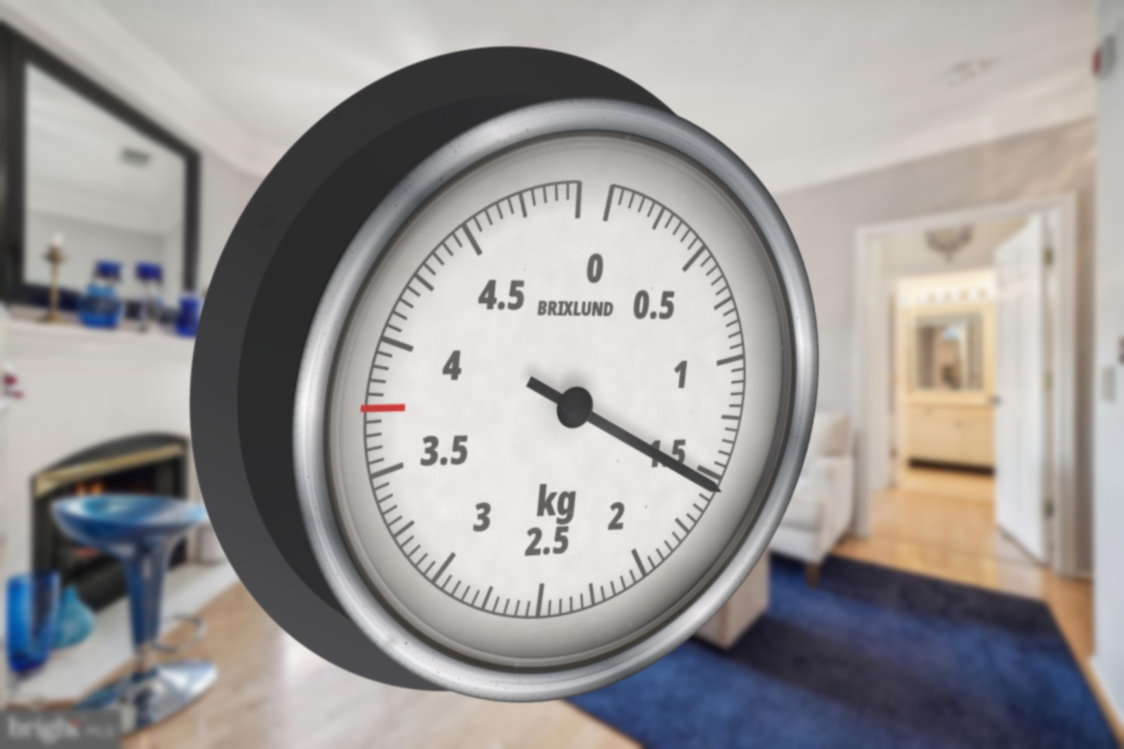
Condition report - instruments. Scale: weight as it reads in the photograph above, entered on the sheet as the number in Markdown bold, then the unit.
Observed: **1.55** kg
